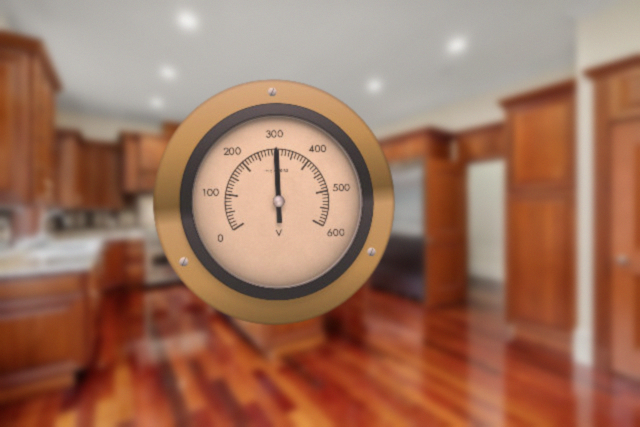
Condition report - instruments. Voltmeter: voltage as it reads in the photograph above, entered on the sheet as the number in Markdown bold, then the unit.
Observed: **300** V
